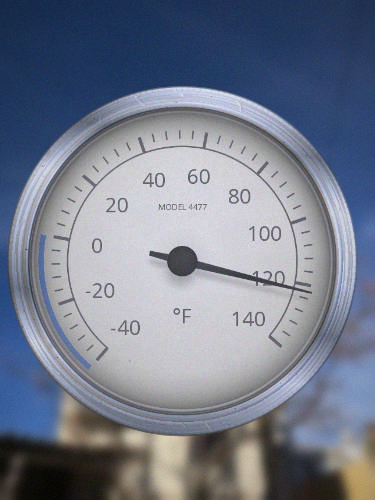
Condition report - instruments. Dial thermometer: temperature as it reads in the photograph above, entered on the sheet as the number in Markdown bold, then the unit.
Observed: **122** °F
